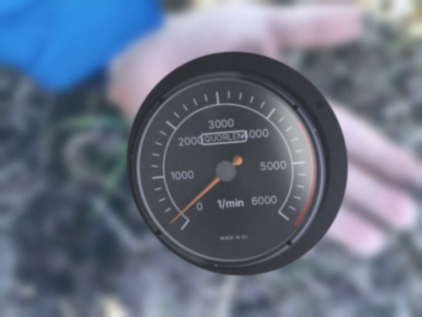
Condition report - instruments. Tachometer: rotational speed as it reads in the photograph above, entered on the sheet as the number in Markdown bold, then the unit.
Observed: **200** rpm
